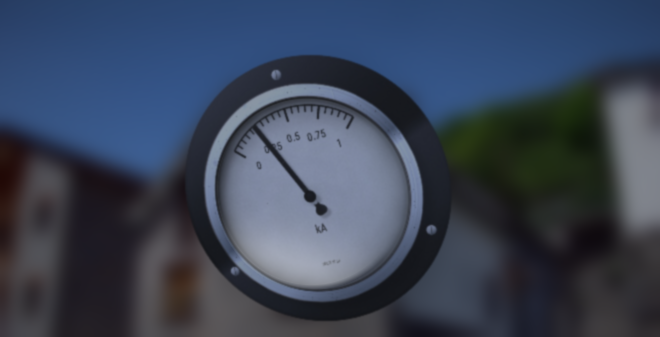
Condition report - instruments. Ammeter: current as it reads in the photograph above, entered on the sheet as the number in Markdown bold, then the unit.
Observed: **0.25** kA
